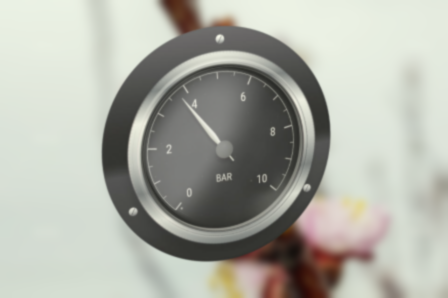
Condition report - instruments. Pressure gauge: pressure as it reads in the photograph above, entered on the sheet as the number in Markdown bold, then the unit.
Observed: **3.75** bar
